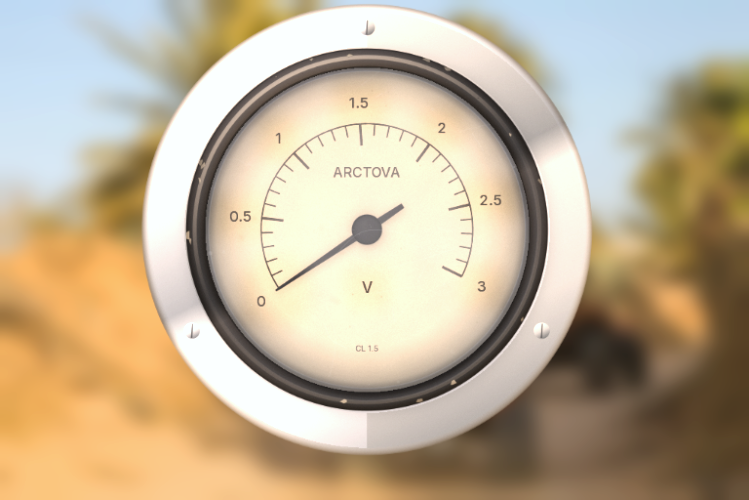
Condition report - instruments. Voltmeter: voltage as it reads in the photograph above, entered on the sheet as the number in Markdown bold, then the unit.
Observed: **0** V
